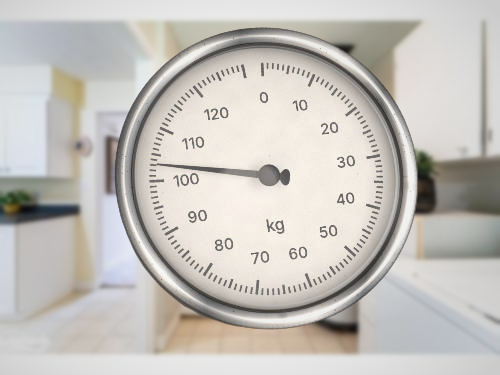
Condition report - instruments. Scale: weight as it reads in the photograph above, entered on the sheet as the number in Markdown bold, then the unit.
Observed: **103** kg
